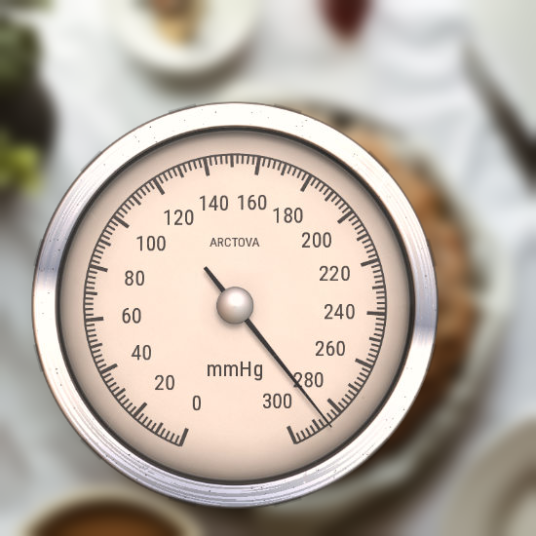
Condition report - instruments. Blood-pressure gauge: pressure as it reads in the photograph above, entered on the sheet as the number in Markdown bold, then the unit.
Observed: **286** mmHg
